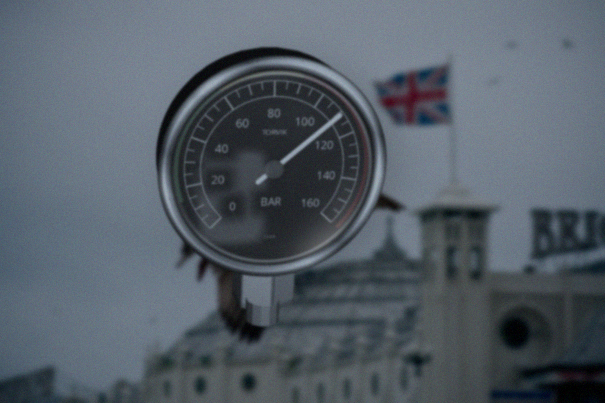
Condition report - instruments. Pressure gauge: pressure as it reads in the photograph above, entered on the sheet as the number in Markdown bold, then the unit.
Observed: **110** bar
